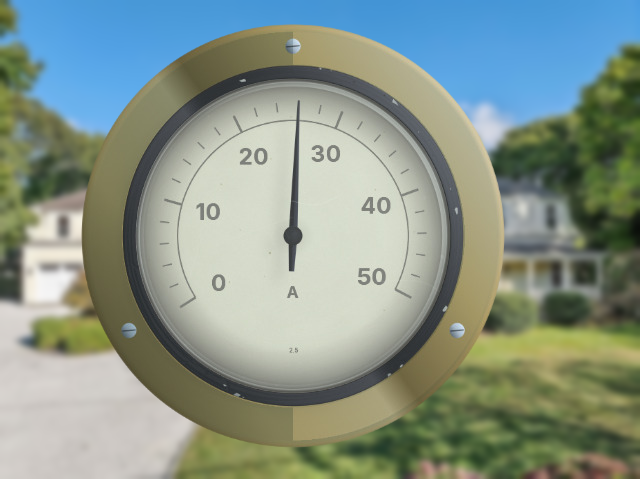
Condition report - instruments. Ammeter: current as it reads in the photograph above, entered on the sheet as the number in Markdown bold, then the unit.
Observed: **26** A
